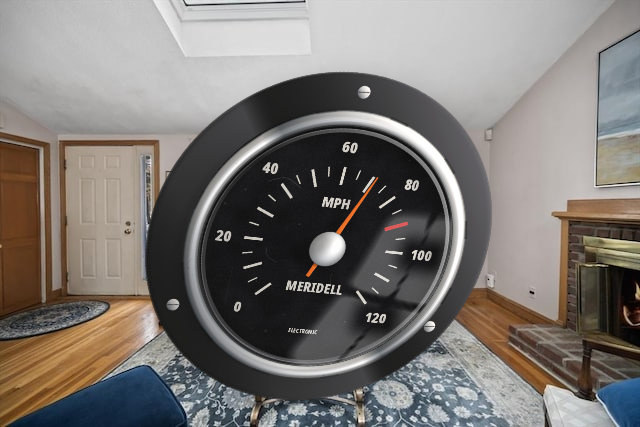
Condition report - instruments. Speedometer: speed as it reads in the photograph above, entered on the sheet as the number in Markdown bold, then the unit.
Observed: **70** mph
